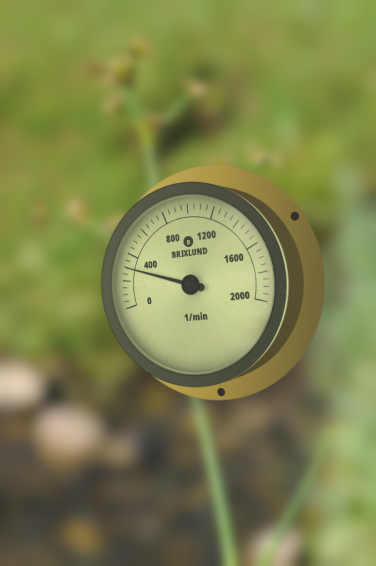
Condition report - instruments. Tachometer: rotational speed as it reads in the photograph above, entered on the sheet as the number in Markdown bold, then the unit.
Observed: **300** rpm
